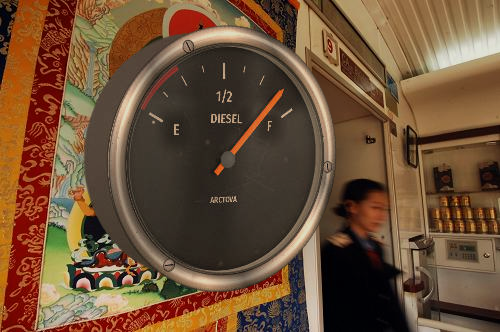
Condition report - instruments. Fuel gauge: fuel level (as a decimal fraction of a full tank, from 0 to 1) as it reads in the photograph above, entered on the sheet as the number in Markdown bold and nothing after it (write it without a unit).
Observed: **0.875**
